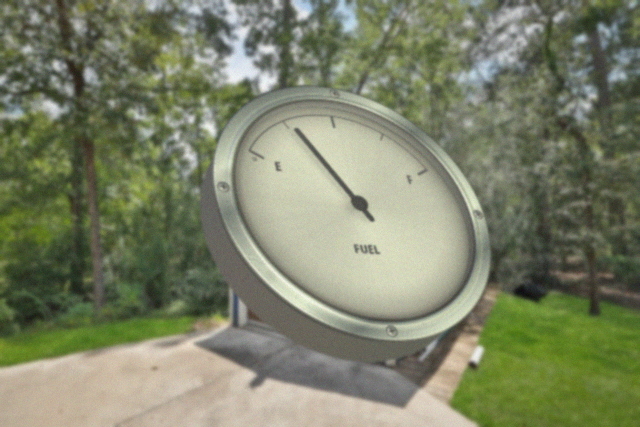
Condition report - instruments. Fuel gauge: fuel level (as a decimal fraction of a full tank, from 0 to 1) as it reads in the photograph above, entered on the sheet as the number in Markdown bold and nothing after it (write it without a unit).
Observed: **0.25**
